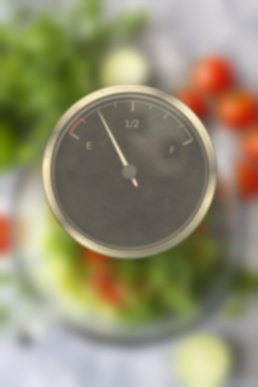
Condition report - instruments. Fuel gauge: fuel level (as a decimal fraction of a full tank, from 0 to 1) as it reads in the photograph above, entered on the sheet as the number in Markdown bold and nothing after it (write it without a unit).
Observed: **0.25**
